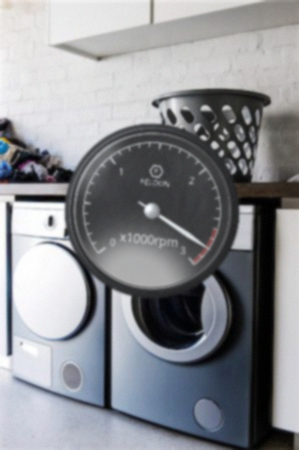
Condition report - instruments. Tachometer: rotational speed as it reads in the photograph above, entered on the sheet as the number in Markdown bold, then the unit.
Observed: **2800** rpm
